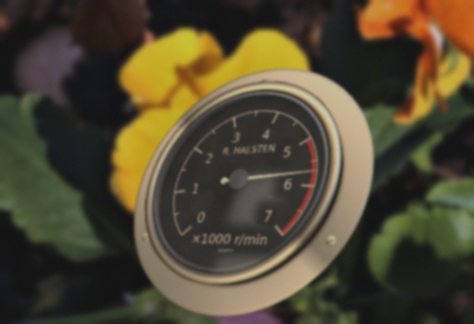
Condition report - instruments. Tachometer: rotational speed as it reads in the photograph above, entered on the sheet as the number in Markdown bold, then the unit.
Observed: **5750** rpm
